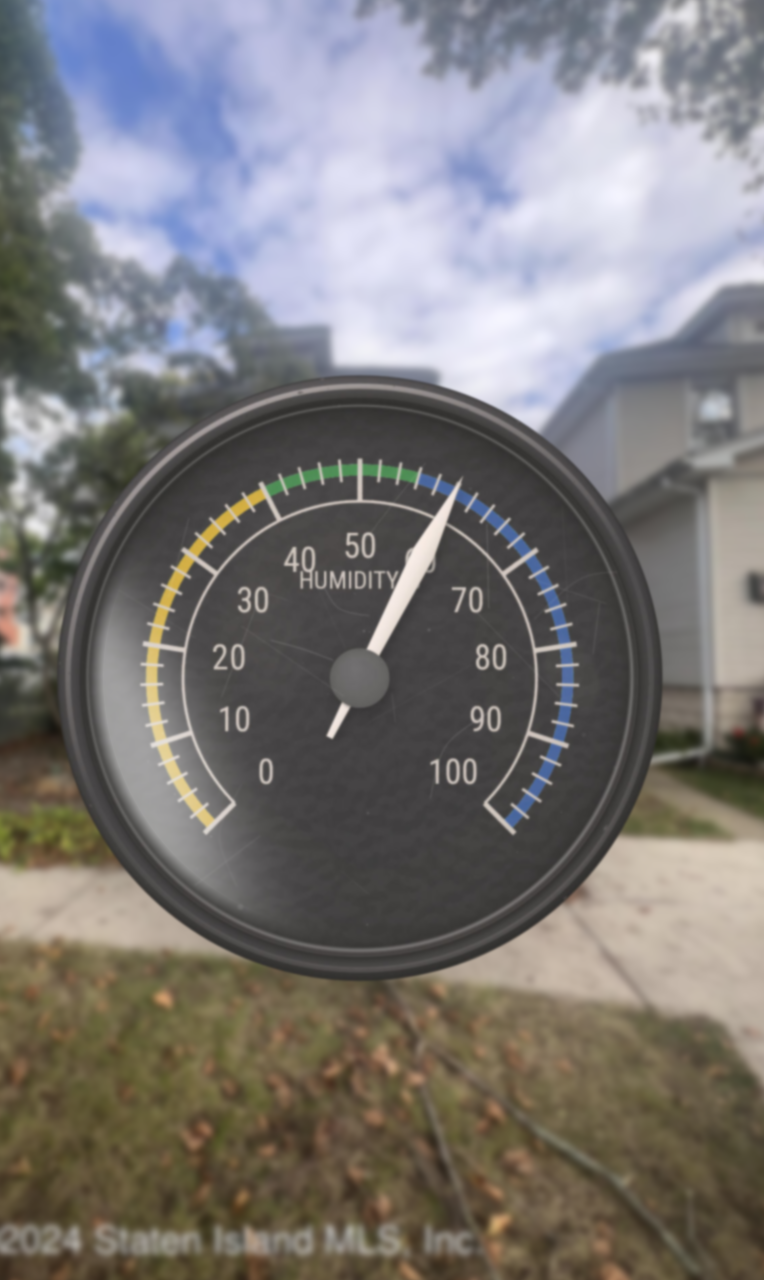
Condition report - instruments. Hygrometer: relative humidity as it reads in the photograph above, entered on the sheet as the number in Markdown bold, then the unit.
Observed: **60** %
